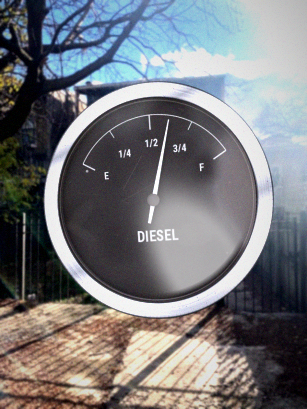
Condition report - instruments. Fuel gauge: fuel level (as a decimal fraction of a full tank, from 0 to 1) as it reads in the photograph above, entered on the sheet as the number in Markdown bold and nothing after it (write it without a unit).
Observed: **0.625**
